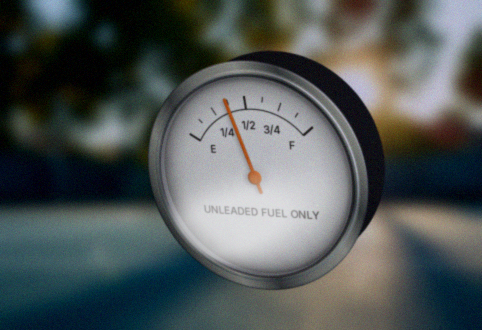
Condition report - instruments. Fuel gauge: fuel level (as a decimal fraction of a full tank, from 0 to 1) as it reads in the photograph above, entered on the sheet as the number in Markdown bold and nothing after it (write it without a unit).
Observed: **0.375**
